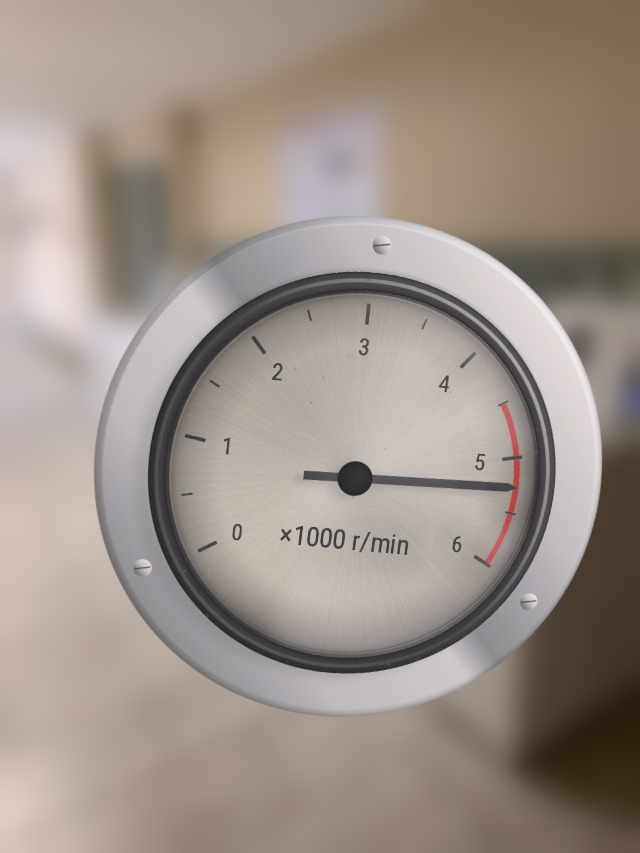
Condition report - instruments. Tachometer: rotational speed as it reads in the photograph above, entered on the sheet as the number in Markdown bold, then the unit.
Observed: **5250** rpm
